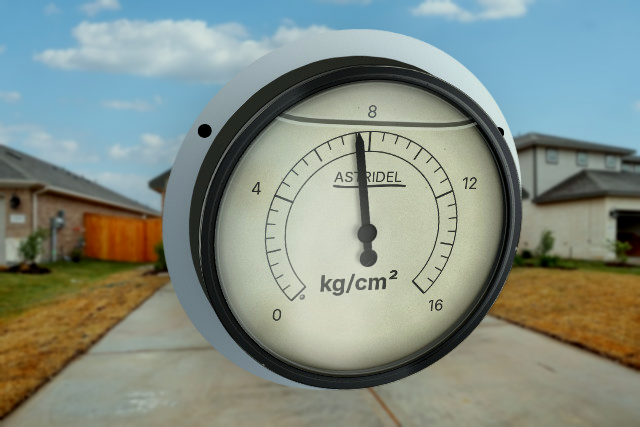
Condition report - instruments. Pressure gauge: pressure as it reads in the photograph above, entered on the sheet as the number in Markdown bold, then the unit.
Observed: **7.5** kg/cm²
